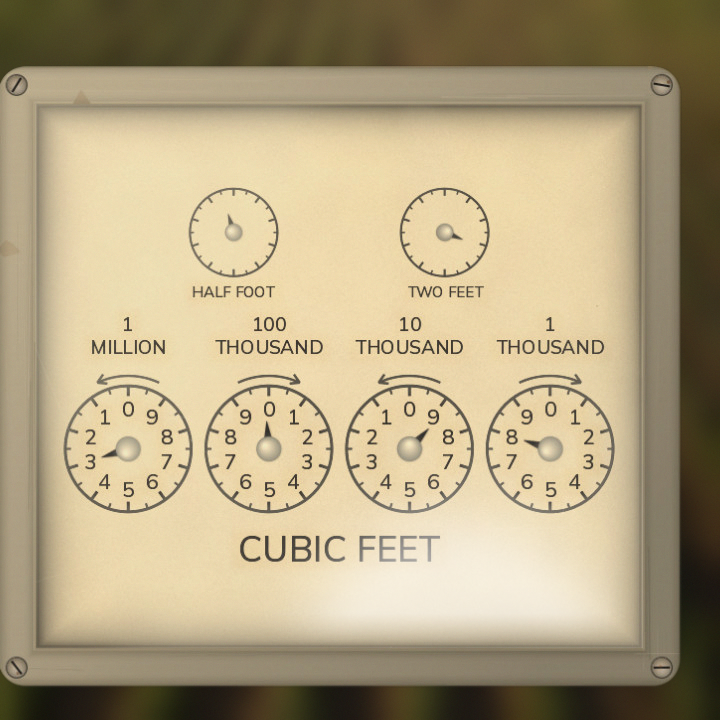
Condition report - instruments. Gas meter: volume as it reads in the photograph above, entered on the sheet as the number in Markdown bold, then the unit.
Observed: **298800** ft³
